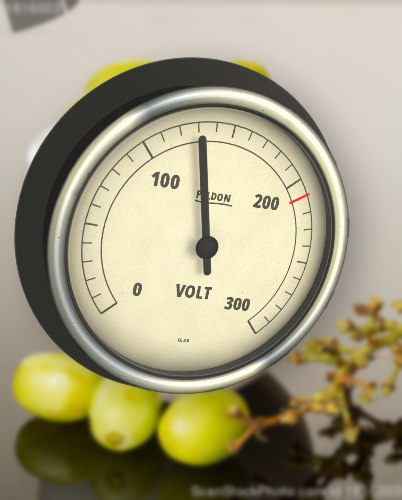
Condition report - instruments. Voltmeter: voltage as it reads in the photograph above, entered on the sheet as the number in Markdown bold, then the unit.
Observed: **130** V
